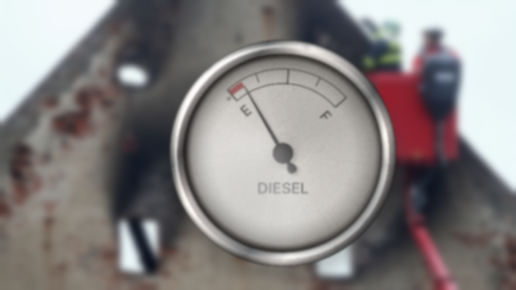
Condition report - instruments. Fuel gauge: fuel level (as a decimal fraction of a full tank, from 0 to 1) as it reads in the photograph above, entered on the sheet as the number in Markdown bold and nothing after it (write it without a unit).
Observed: **0.125**
